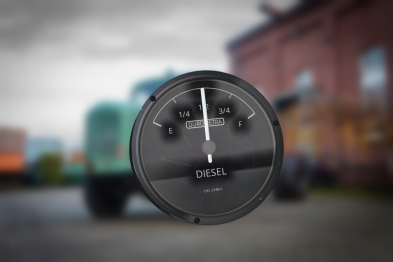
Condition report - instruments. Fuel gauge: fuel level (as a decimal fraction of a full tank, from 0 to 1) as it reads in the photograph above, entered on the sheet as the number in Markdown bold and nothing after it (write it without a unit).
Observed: **0.5**
